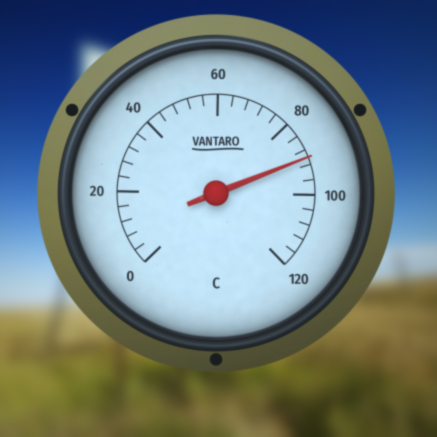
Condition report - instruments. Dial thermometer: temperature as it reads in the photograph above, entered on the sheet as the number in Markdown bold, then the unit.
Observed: **90** °C
